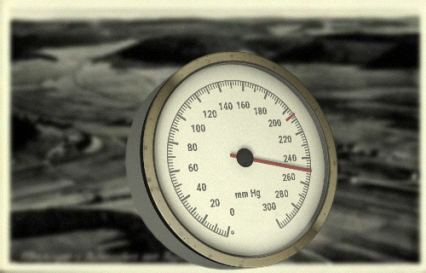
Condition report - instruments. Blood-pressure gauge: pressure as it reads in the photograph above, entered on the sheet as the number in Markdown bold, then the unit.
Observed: **250** mmHg
